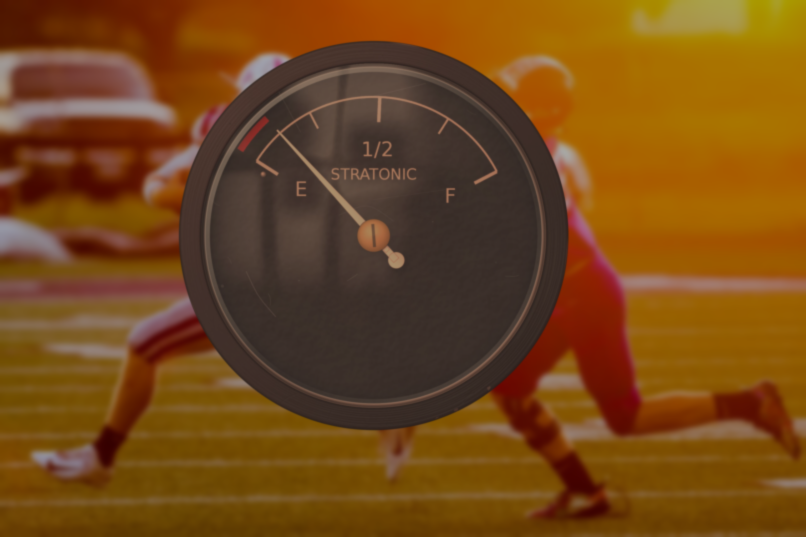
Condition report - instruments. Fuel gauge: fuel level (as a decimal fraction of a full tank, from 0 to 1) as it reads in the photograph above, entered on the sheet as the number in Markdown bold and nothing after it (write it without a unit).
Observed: **0.125**
